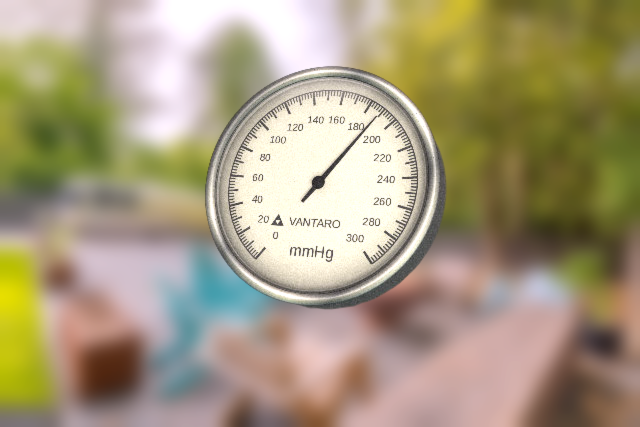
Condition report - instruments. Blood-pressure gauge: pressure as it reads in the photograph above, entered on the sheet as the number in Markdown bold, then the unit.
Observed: **190** mmHg
